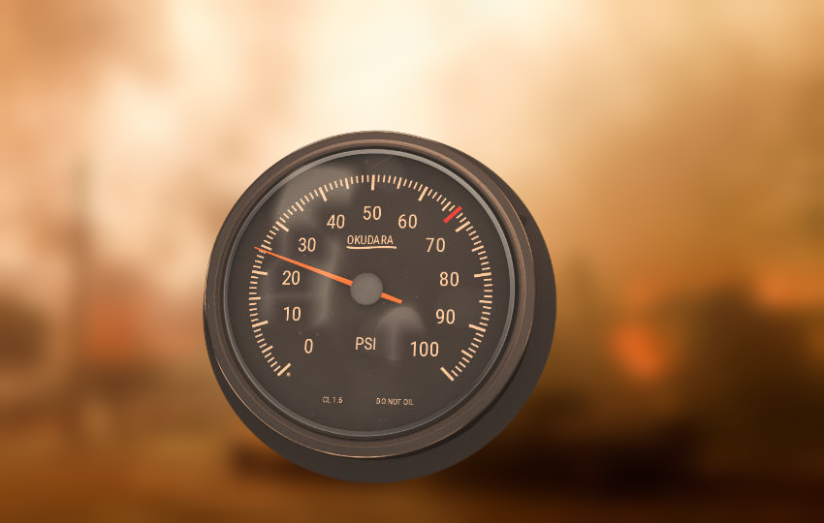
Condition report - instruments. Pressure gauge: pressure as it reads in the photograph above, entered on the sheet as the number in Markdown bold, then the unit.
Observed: **24** psi
